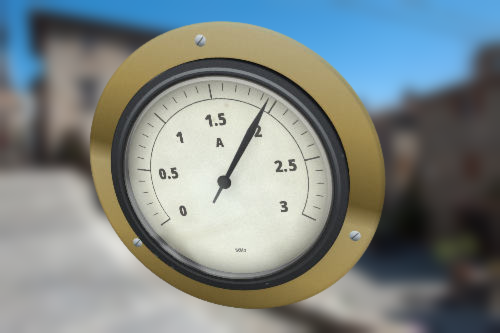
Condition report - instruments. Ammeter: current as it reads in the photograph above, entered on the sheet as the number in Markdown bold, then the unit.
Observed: **1.95** A
